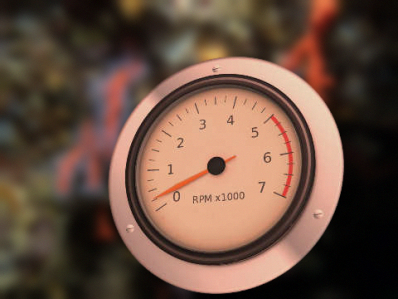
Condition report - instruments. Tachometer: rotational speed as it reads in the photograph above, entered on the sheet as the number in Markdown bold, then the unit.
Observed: **250** rpm
